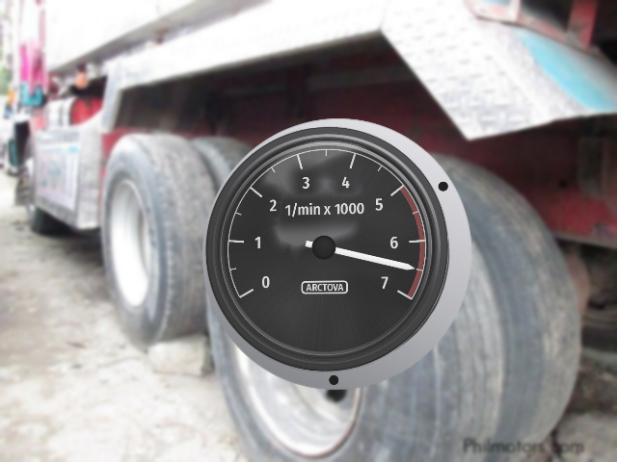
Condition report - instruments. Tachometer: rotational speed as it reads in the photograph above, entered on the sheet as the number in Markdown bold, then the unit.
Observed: **6500** rpm
